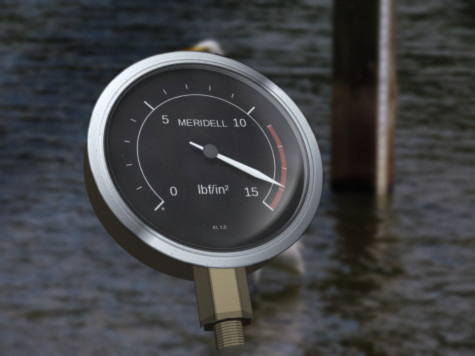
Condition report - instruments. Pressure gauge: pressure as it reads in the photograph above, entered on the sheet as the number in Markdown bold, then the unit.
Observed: **14** psi
